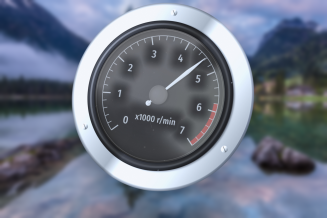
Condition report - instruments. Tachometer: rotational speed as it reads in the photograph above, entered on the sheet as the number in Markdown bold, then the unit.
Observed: **4600** rpm
